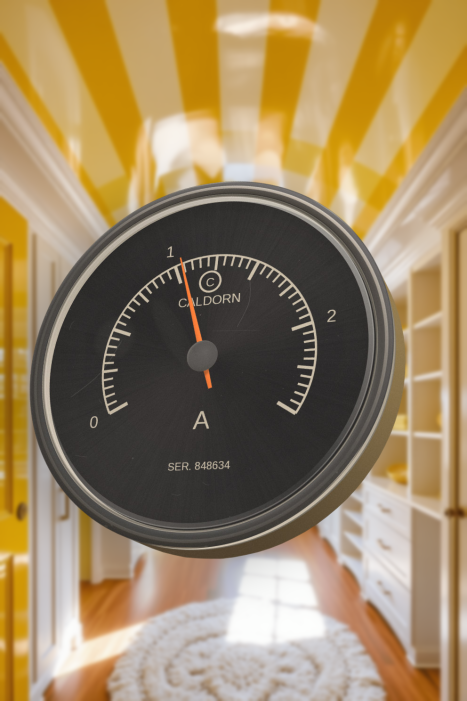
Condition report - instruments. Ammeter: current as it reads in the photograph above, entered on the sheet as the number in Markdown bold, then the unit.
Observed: **1.05** A
